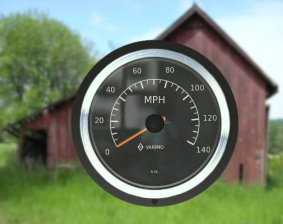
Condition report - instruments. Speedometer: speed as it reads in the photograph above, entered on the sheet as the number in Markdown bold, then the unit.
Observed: **0** mph
